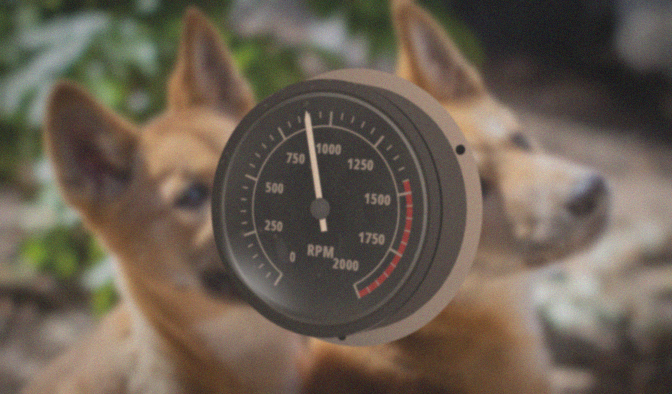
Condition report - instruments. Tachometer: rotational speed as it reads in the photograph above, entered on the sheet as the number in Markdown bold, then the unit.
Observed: **900** rpm
